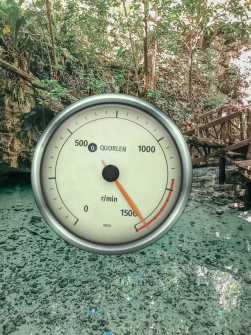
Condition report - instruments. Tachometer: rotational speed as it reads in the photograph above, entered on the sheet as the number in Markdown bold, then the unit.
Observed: **1450** rpm
